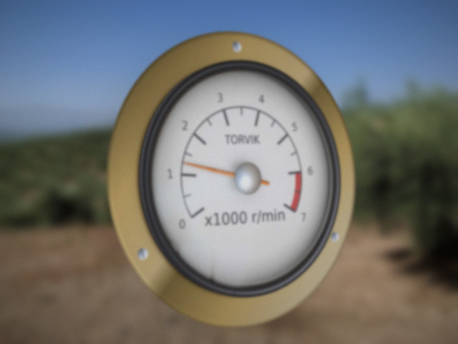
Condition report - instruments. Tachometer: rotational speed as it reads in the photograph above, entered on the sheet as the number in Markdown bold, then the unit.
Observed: **1250** rpm
